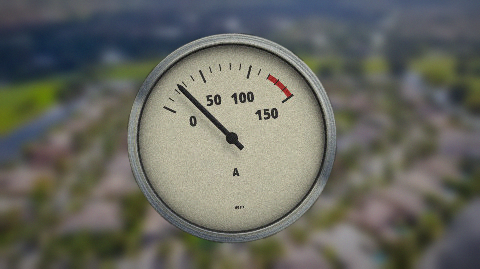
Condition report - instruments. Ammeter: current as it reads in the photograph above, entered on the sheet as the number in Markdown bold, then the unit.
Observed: **25** A
